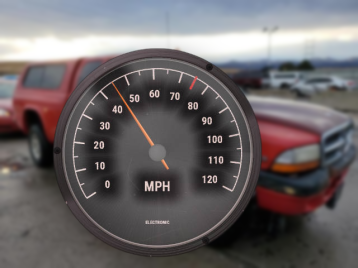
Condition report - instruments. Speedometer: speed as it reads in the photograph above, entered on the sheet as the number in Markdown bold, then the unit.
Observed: **45** mph
